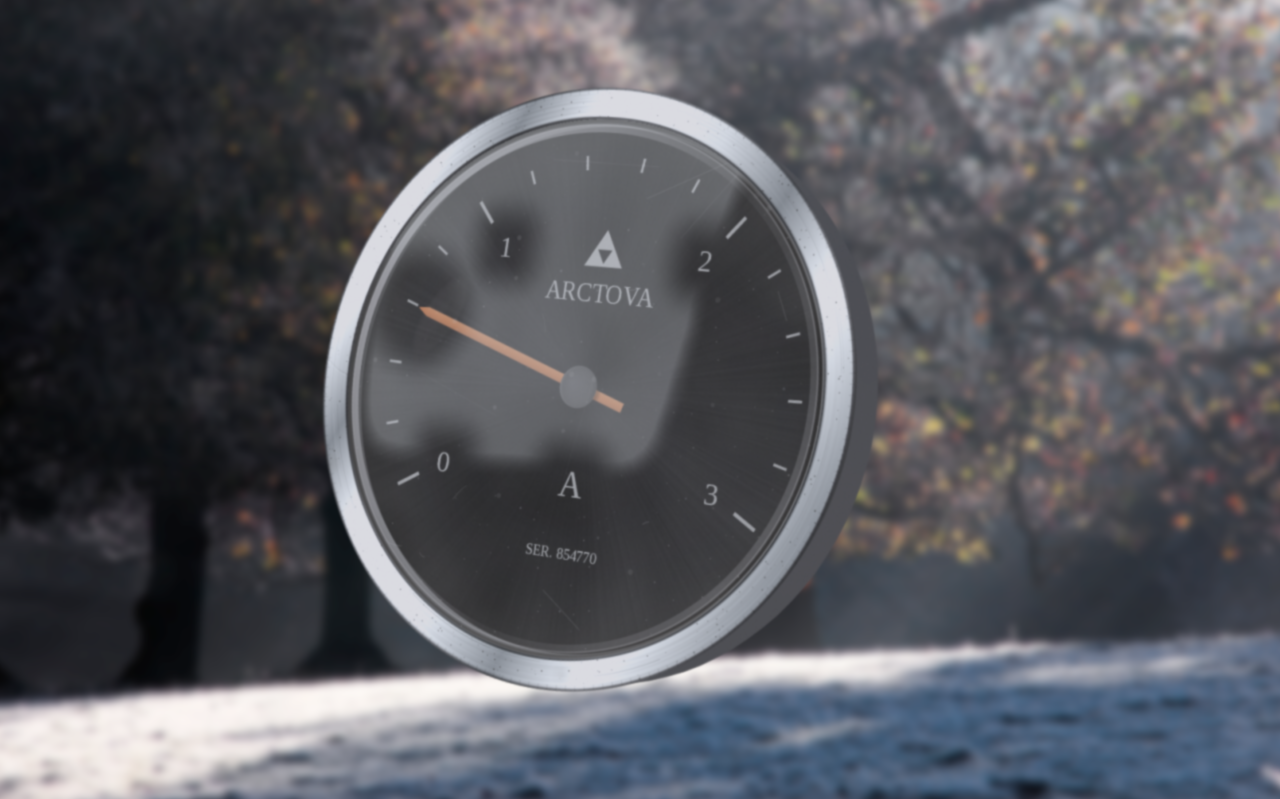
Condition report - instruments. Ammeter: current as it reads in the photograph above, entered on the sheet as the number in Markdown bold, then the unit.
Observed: **0.6** A
